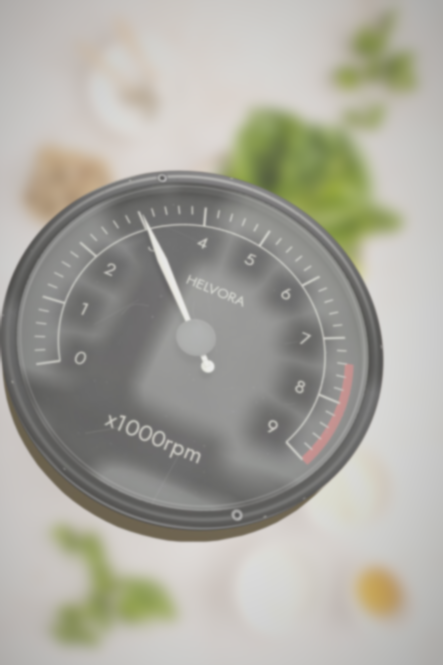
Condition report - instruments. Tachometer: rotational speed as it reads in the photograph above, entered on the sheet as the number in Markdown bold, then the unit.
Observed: **3000** rpm
